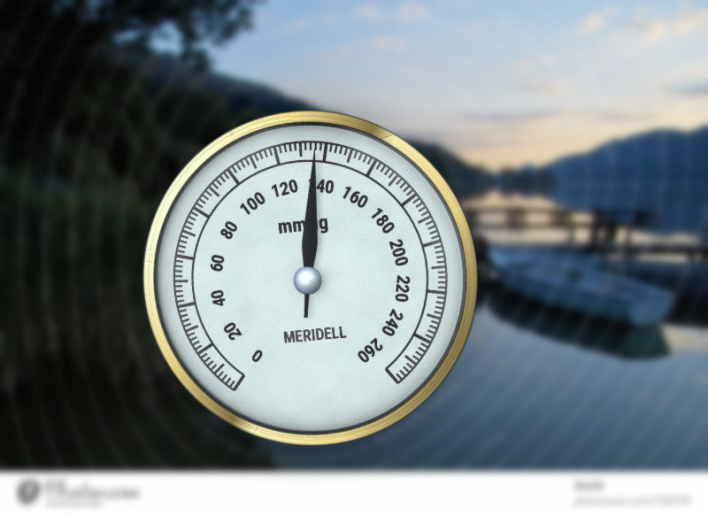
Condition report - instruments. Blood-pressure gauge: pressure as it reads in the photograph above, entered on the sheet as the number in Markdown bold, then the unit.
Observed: **136** mmHg
